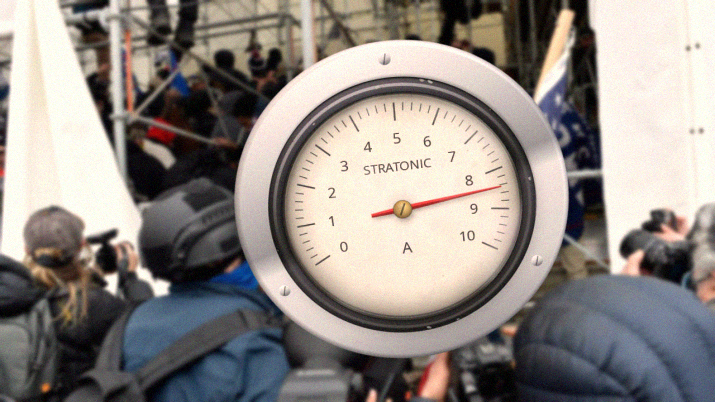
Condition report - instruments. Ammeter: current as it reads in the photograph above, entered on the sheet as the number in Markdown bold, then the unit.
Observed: **8.4** A
